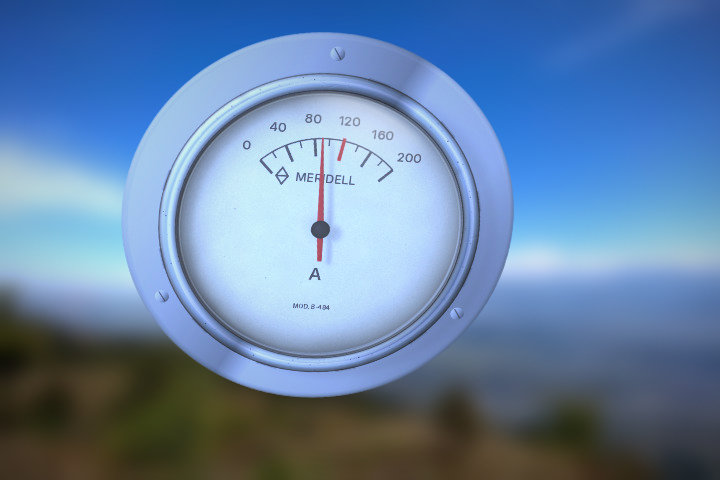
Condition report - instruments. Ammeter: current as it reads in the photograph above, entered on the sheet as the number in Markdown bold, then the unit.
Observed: **90** A
